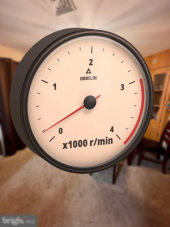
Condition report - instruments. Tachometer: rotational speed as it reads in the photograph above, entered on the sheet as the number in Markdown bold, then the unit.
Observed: **200** rpm
